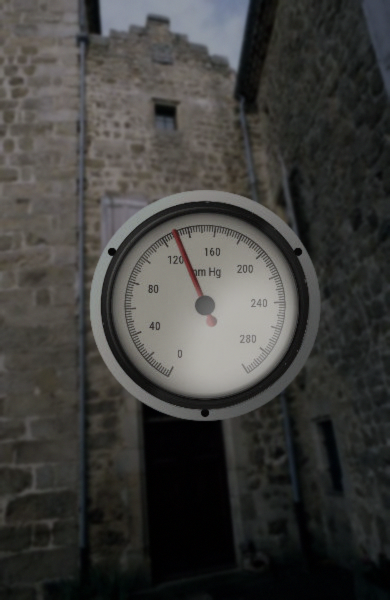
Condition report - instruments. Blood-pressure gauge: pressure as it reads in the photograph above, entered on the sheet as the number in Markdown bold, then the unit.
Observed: **130** mmHg
